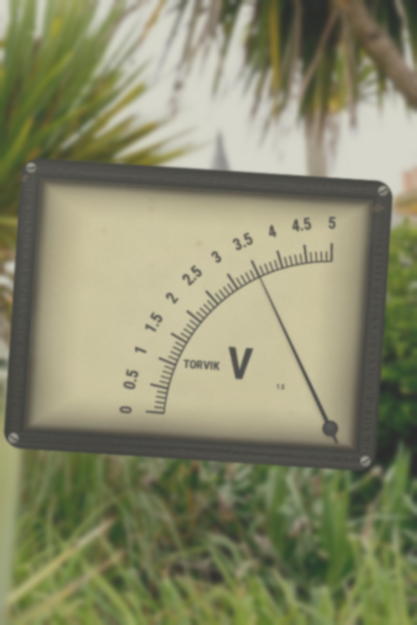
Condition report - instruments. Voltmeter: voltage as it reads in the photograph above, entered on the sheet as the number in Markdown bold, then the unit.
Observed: **3.5** V
